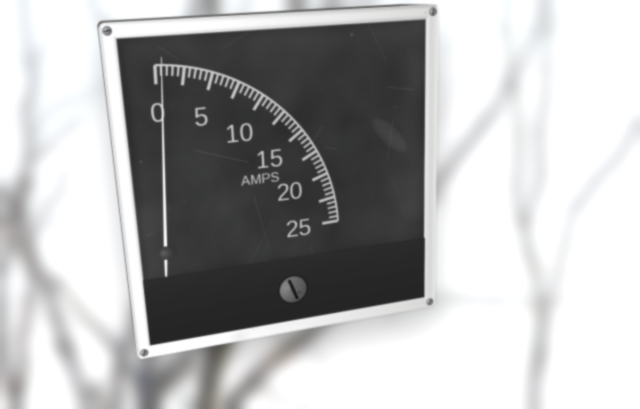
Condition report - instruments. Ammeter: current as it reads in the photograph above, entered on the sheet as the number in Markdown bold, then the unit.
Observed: **0.5** A
